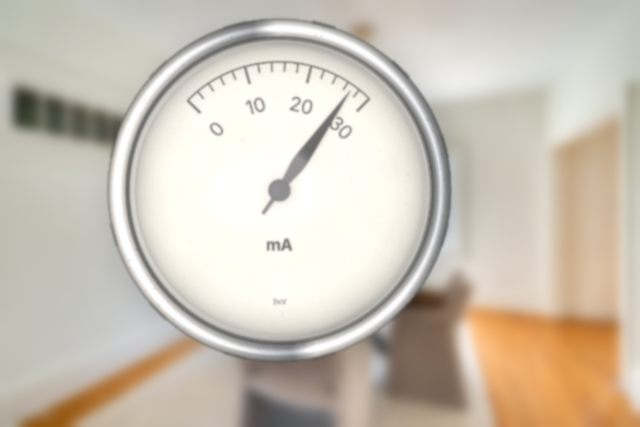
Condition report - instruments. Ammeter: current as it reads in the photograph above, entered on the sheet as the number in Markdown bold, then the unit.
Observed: **27** mA
